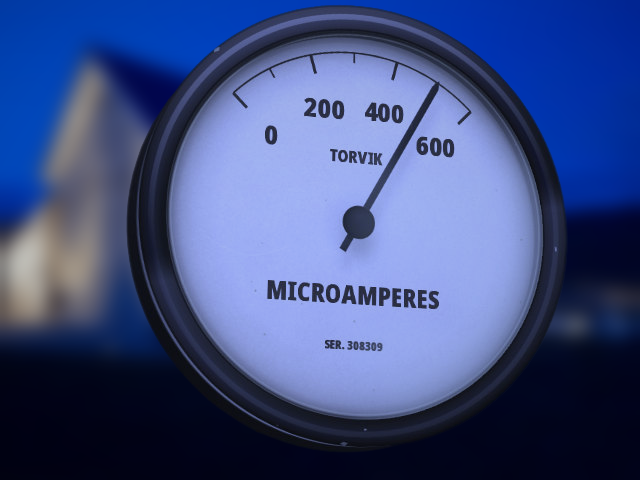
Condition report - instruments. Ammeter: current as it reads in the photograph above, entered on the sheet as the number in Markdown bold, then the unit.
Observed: **500** µA
